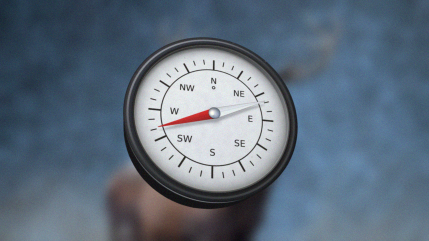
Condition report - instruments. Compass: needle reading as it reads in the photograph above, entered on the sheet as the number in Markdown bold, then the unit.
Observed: **250** °
